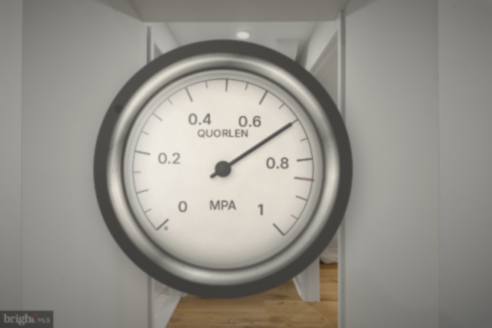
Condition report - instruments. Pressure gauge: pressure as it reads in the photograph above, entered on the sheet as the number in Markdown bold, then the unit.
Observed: **0.7** MPa
